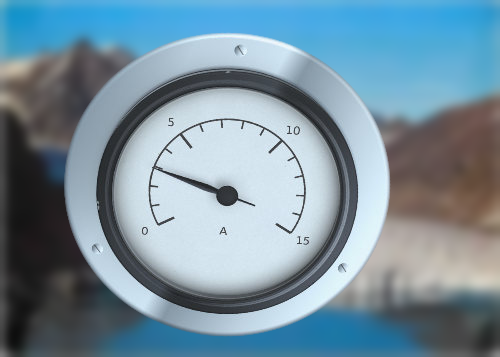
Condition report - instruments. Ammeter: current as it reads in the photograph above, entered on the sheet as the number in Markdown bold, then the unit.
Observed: **3** A
